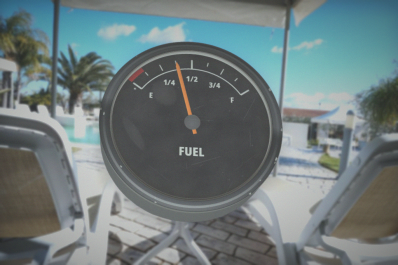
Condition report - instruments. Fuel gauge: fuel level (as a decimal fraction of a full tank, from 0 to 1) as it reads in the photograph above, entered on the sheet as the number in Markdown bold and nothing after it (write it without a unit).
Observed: **0.375**
